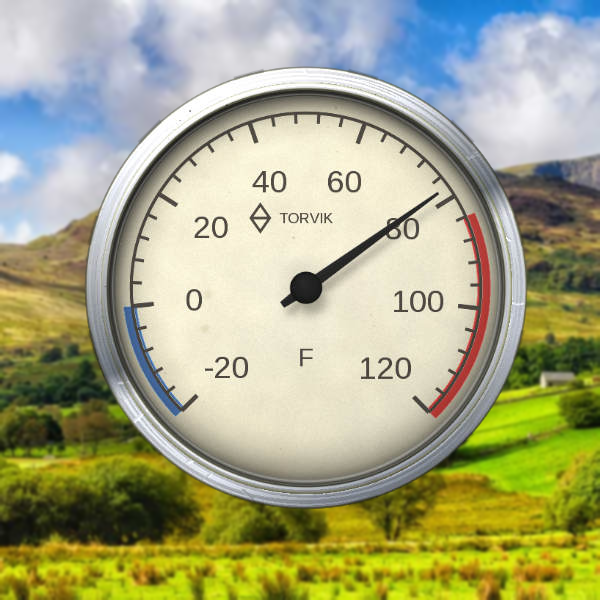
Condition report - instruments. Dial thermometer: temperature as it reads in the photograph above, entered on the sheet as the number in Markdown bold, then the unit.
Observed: **78** °F
